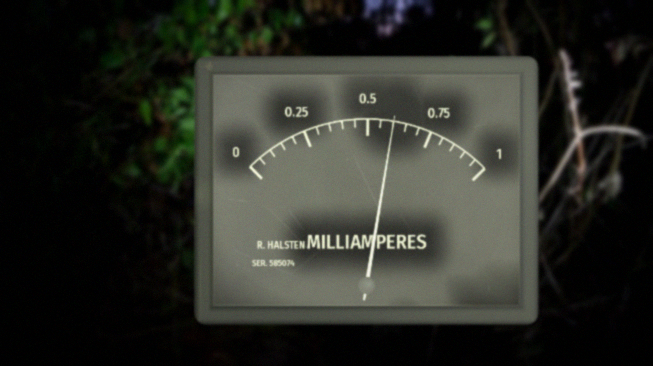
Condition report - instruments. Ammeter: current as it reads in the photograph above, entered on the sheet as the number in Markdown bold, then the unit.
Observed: **0.6** mA
